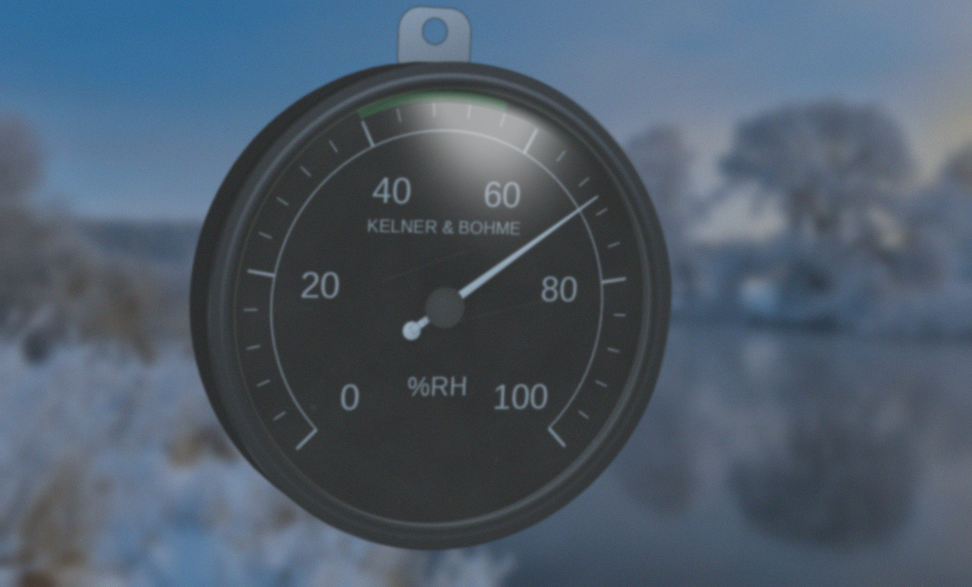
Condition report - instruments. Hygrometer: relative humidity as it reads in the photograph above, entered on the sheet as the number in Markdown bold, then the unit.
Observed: **70** %
